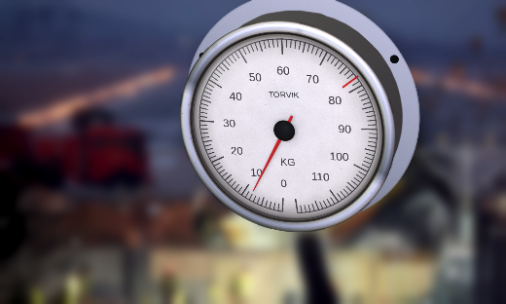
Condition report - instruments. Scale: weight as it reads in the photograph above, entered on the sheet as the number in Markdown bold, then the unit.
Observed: **8** kg
